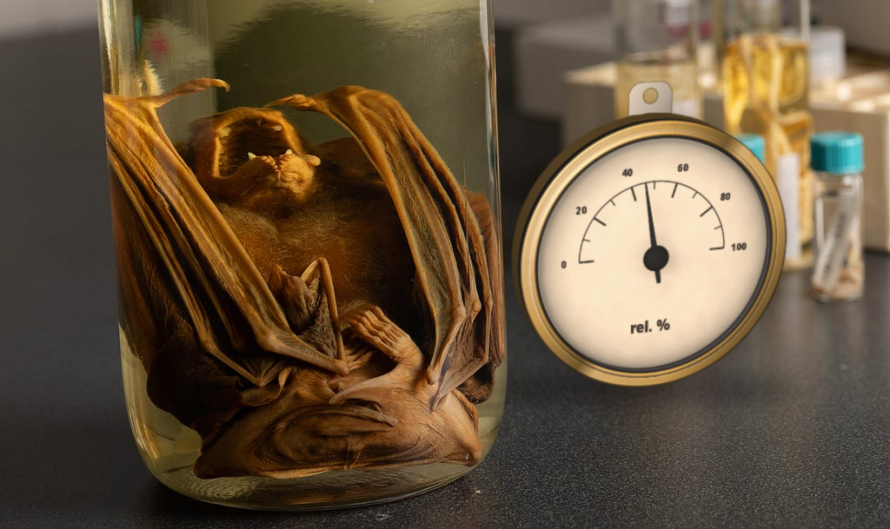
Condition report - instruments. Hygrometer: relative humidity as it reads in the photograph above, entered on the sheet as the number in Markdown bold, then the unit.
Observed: **45** %
